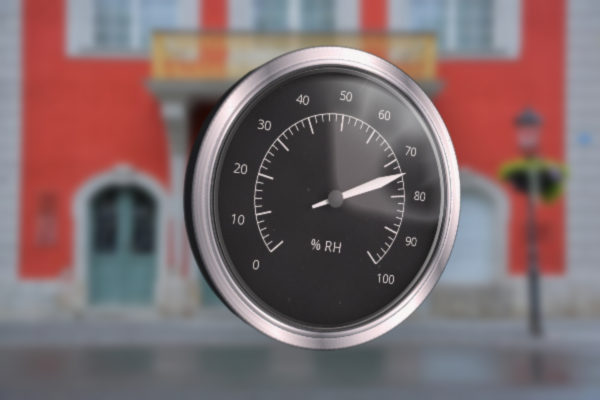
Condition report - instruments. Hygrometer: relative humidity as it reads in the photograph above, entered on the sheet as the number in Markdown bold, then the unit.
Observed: **74** %
